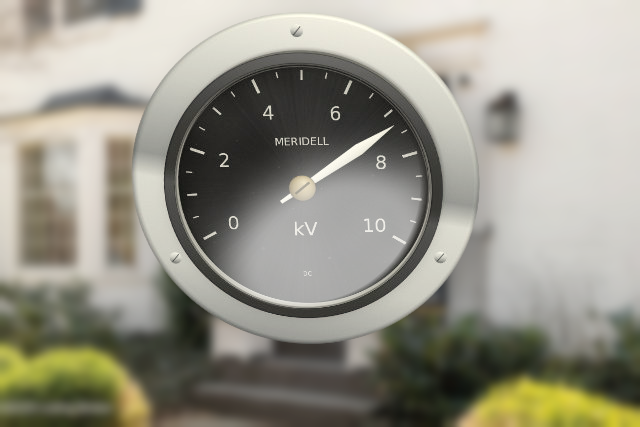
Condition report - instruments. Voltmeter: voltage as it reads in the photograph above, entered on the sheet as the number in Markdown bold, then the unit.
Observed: **7.25** kV
